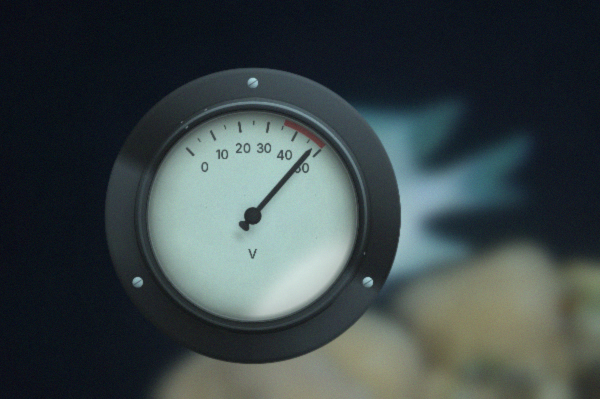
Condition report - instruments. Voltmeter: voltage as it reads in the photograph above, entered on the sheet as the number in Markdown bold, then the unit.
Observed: **47.5** V
